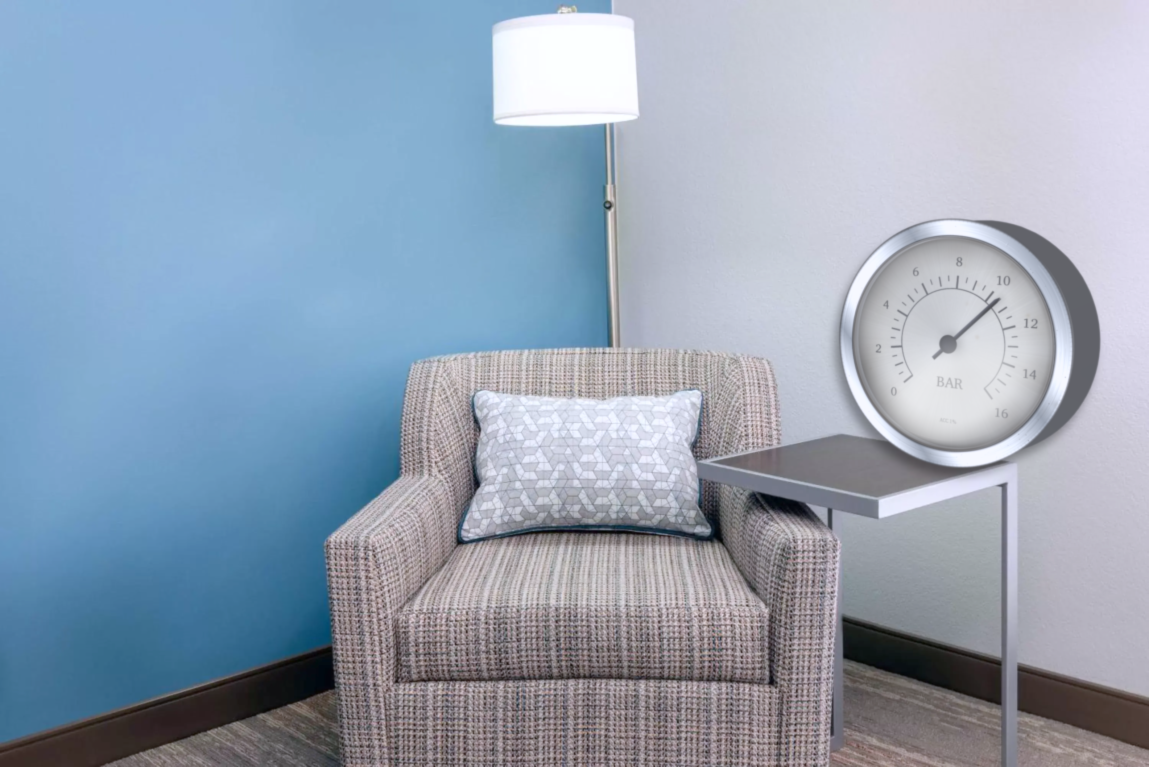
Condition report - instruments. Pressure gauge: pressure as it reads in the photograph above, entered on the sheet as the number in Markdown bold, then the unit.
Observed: **10.5** bar
